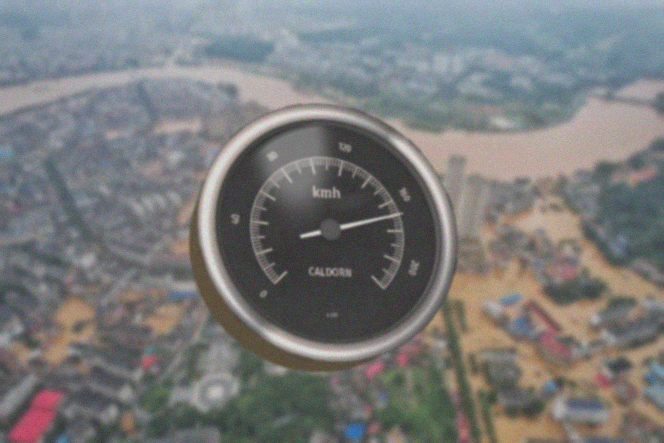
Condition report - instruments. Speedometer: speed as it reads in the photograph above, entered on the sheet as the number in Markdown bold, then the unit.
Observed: **170** km/h
